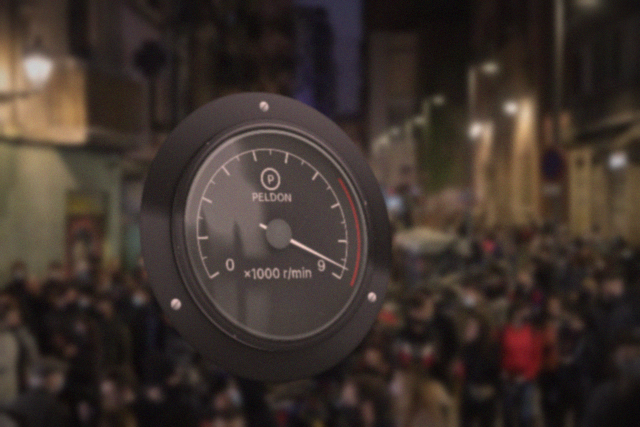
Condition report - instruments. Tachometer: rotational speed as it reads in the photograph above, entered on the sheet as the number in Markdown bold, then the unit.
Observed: **8750** rpm
